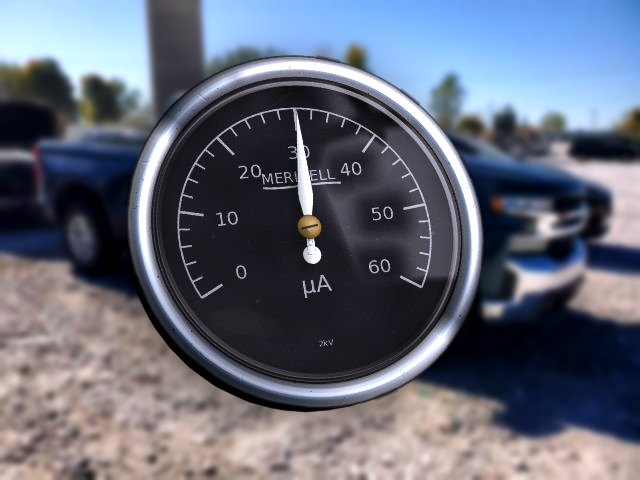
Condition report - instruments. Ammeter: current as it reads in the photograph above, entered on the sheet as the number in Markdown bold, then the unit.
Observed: **30** µA
